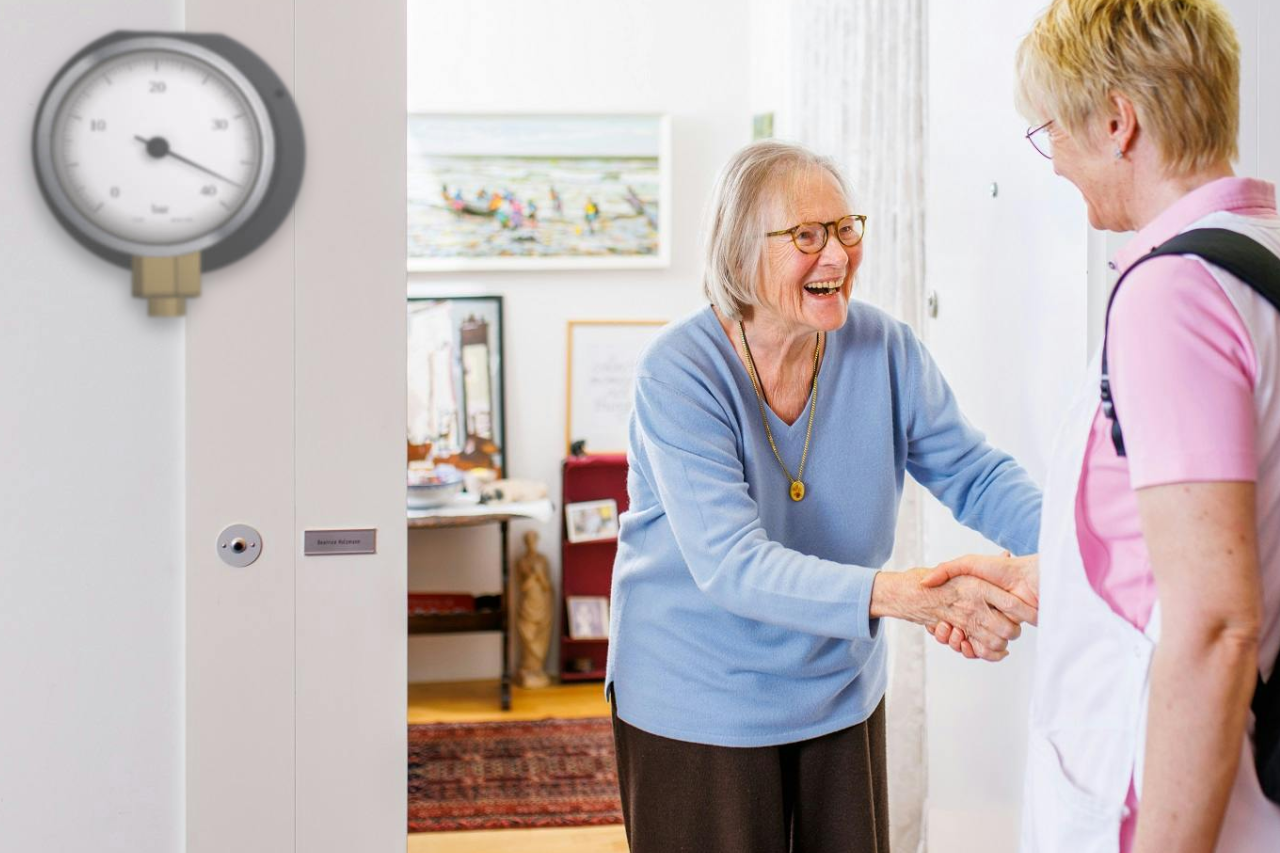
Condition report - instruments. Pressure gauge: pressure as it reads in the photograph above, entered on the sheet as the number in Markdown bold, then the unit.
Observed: **37.5** bar
